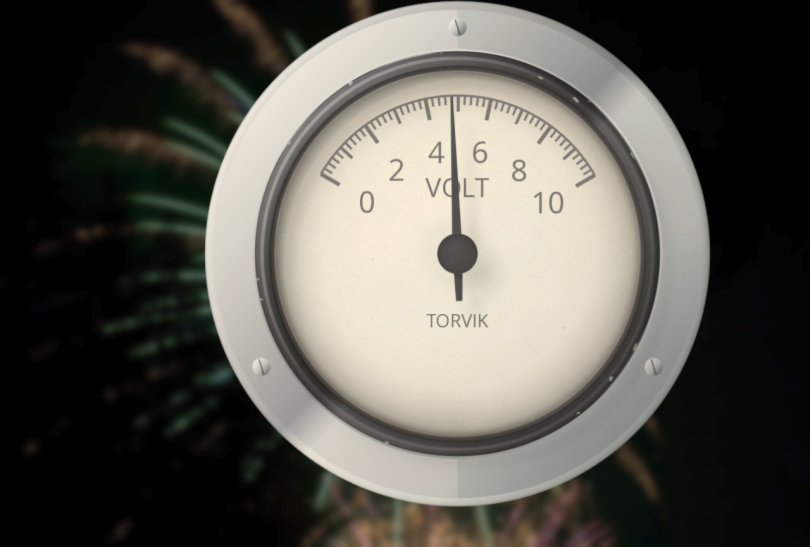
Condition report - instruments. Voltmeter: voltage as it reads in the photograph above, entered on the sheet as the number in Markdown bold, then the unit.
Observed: **4.8** V
